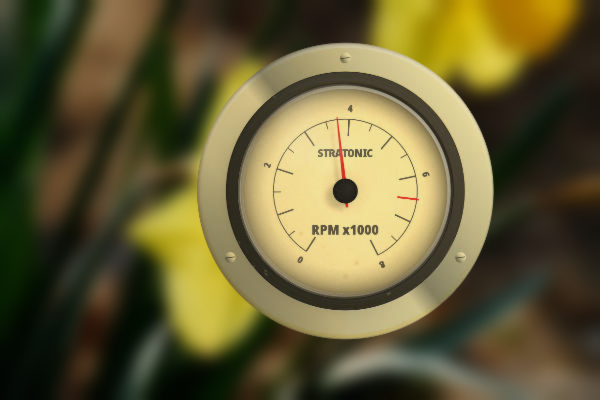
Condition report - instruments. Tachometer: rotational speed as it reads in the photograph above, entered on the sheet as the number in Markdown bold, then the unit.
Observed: **3750** rpm
